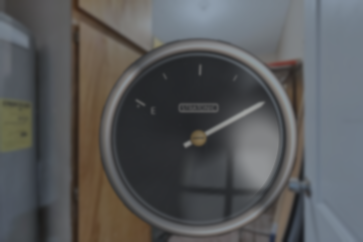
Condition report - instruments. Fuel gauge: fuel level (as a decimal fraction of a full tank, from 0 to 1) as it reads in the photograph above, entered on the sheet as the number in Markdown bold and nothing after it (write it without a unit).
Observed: **1**
